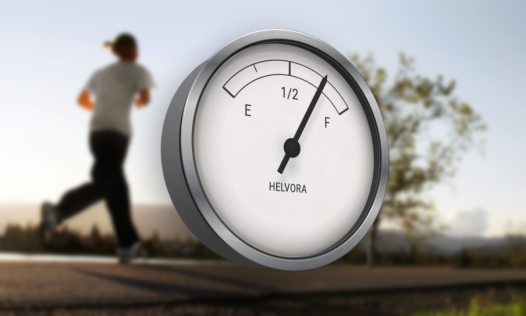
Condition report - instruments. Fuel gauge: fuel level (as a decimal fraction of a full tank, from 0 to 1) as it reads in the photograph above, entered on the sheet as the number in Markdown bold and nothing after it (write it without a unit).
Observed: **0.75**
